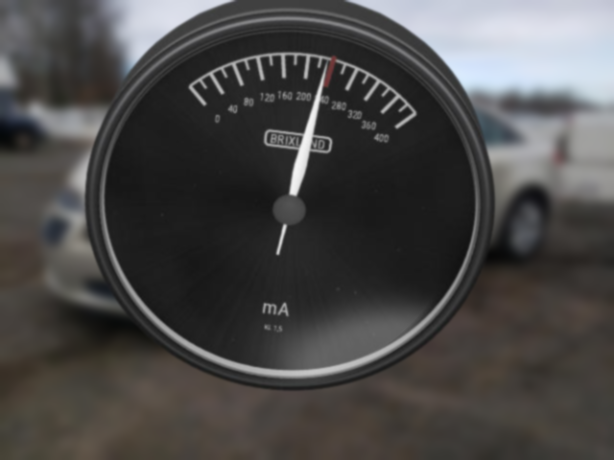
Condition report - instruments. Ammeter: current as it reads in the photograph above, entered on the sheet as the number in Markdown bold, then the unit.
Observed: **230** mA
